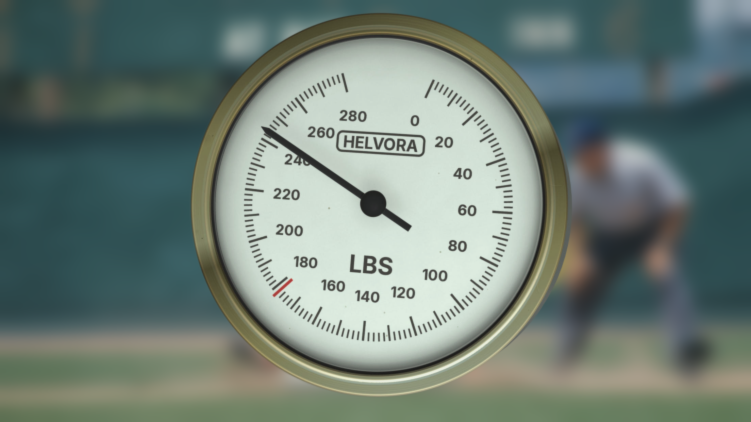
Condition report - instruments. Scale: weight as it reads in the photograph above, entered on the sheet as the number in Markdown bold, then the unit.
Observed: **244** lb
